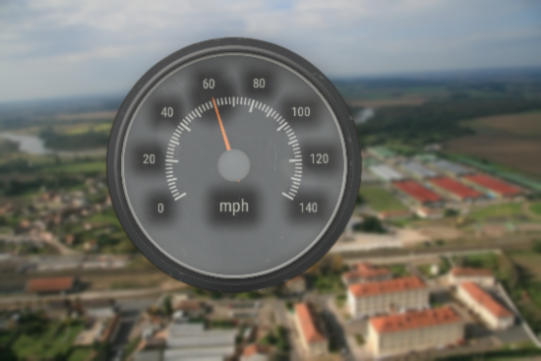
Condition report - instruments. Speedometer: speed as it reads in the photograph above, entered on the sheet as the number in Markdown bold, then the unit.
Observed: **60** mph
